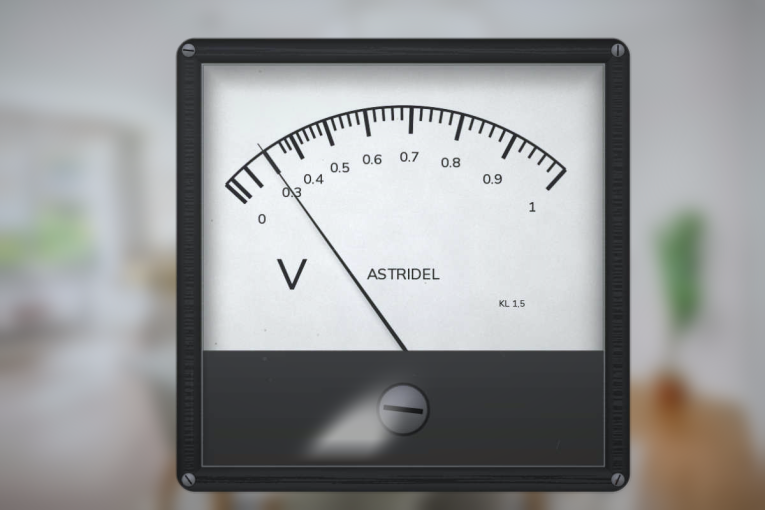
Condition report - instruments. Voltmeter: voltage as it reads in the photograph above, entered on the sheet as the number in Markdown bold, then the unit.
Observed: **0.3** V
